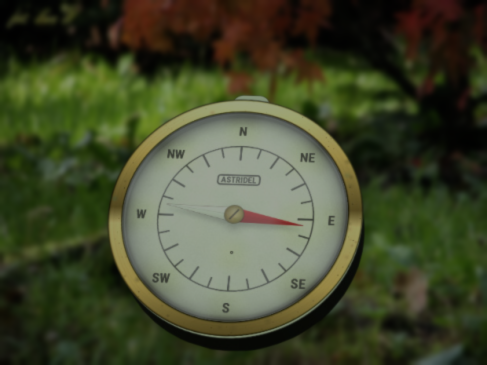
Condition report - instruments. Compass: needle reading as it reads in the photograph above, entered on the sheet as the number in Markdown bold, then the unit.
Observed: **97.5** °
